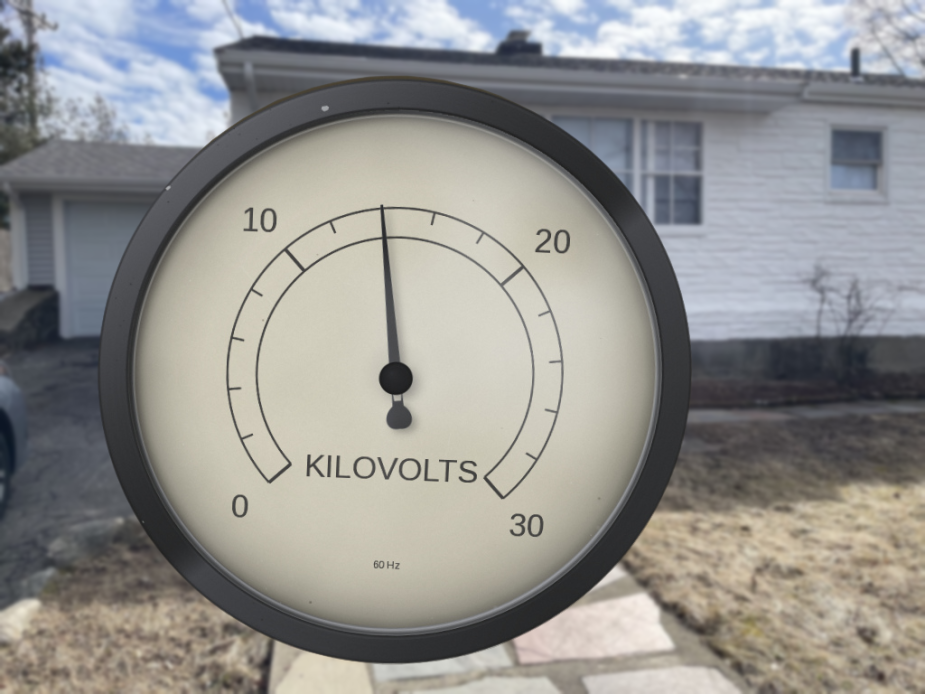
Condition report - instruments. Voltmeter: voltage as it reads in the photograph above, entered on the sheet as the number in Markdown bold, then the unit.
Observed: **14** kV
